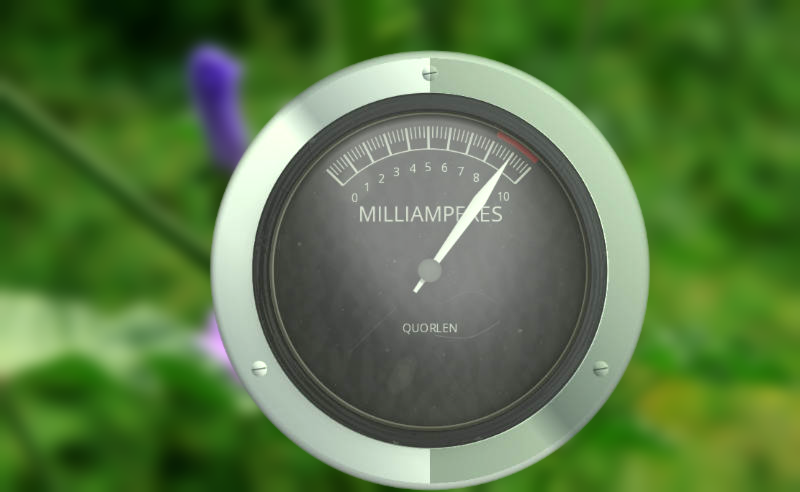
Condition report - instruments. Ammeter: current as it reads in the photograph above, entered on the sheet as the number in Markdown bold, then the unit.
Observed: **9** mA
